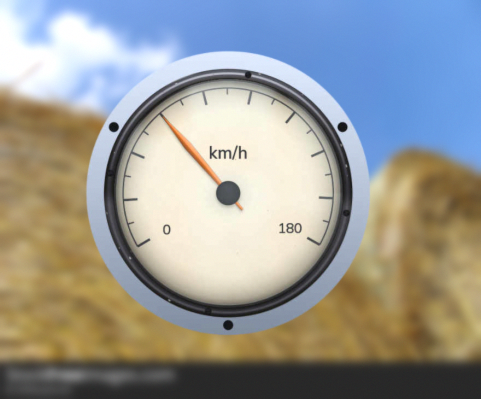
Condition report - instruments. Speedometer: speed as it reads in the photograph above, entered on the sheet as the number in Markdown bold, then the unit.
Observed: **60** km/h
